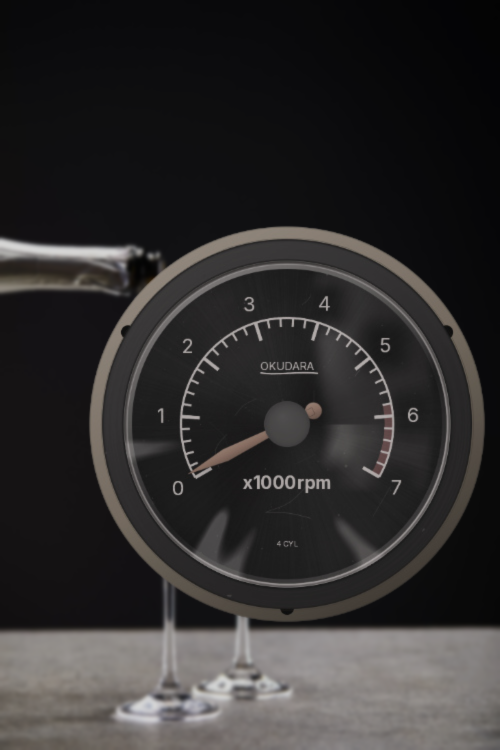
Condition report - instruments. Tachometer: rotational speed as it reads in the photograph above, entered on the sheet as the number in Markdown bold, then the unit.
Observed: **100** rpm
